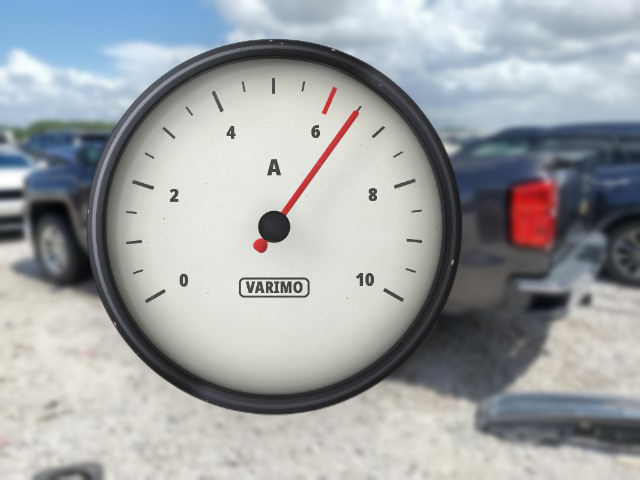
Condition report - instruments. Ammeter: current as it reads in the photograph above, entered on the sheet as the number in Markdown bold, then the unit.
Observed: **6.5** A
